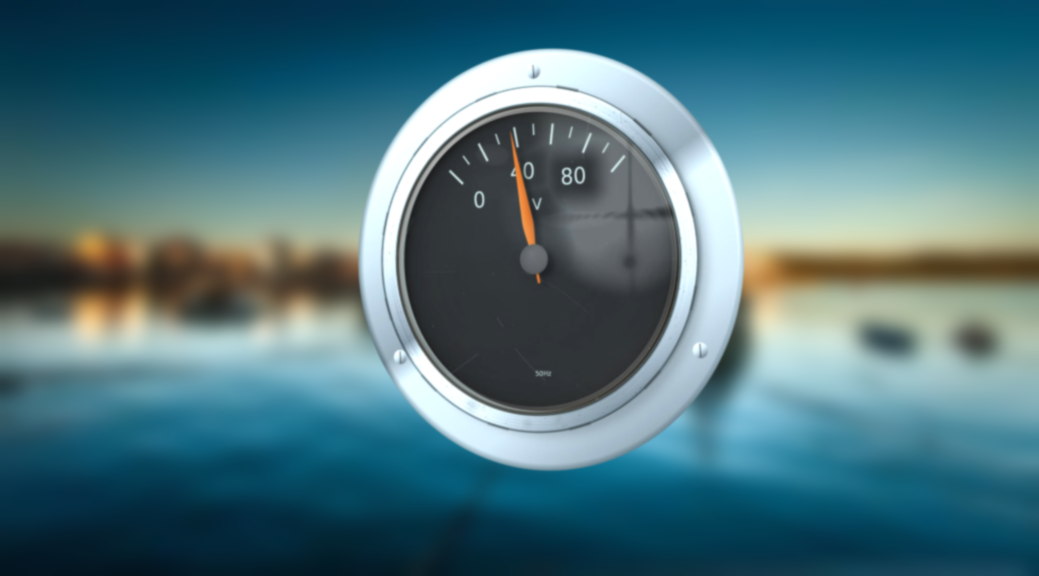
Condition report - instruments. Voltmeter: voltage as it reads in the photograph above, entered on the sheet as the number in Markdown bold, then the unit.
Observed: **40** V
